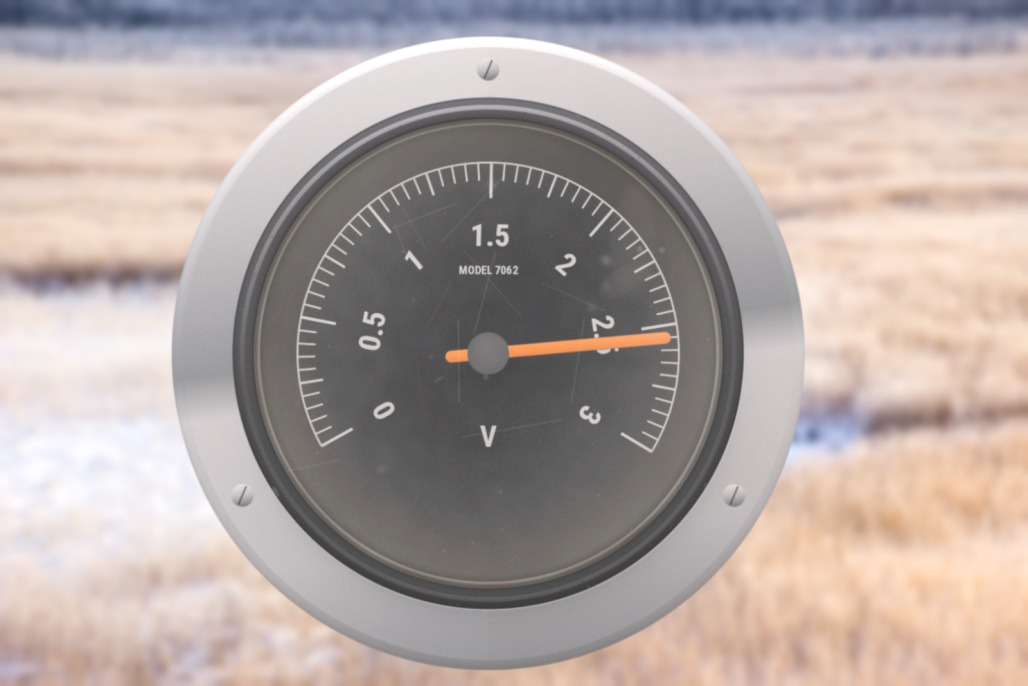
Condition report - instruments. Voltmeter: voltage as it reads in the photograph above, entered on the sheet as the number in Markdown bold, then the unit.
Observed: **2.55** V
